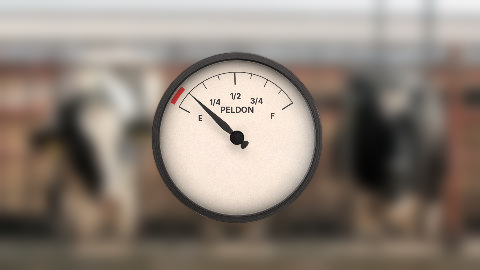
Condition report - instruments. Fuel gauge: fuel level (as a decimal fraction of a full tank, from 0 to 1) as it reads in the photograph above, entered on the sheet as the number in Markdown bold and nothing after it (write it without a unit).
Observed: **0.125**
